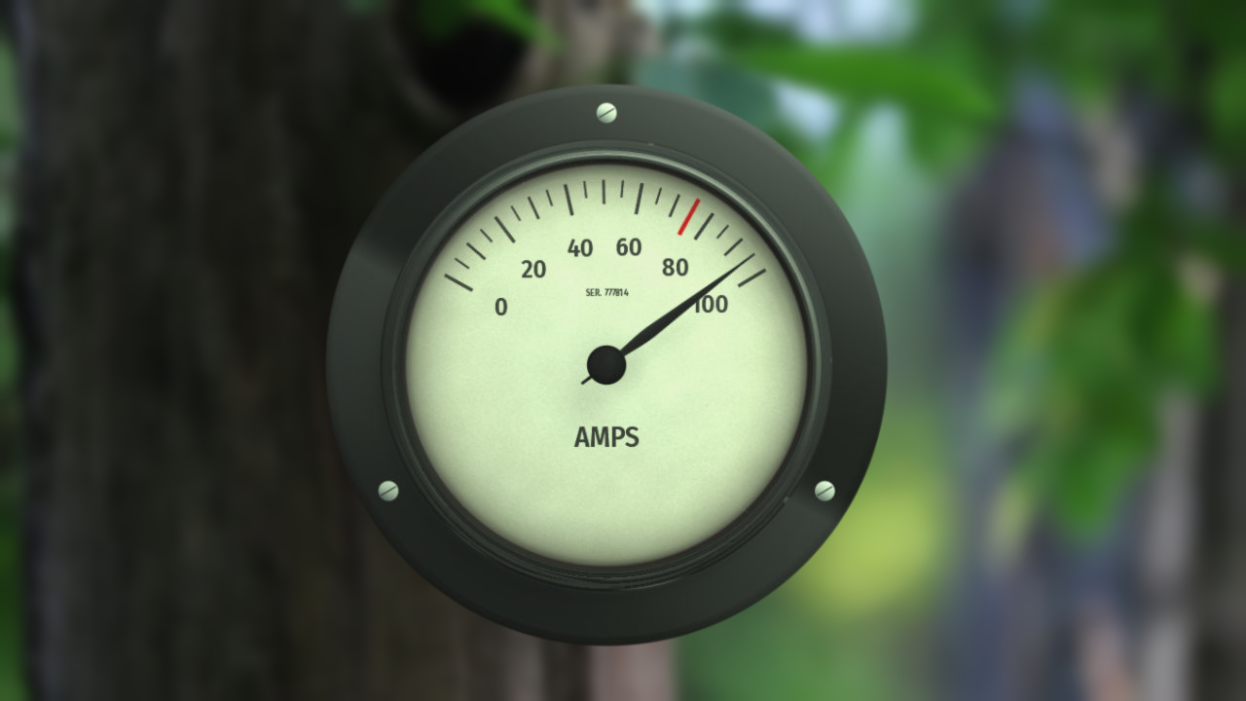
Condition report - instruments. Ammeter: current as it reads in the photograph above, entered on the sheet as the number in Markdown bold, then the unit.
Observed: **95** A
